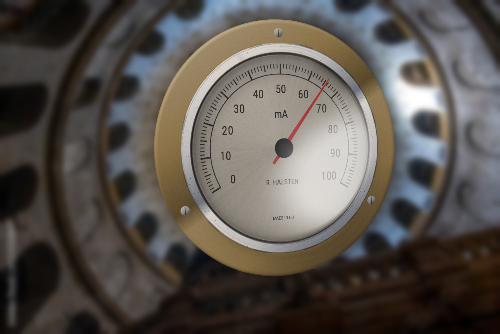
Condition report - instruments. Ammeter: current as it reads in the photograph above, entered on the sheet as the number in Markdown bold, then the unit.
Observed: **65** mA
